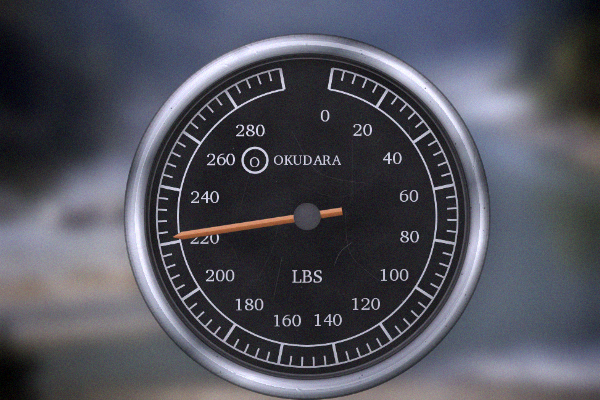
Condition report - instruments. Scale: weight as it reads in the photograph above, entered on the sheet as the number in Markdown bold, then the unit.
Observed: **222** lb
